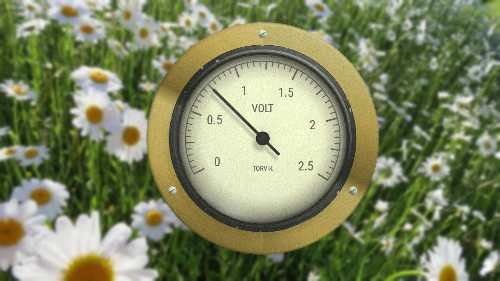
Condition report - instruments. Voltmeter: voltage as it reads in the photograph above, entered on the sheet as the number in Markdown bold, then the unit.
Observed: **0.75** V
